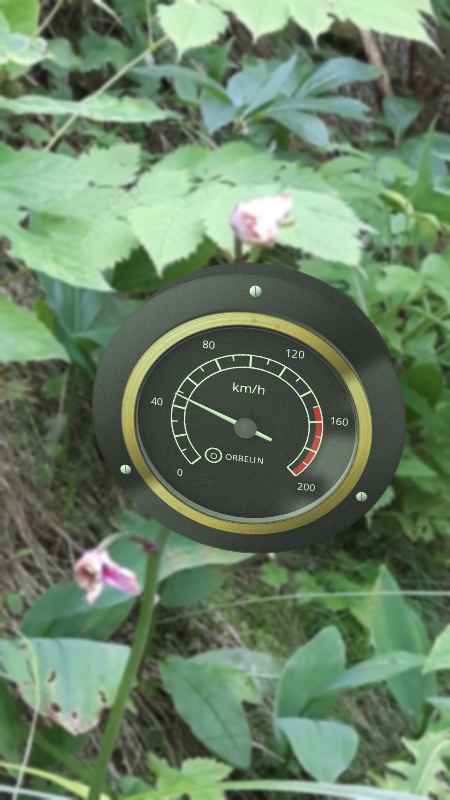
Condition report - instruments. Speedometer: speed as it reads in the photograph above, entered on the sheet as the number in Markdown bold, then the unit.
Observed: **50** km/h
